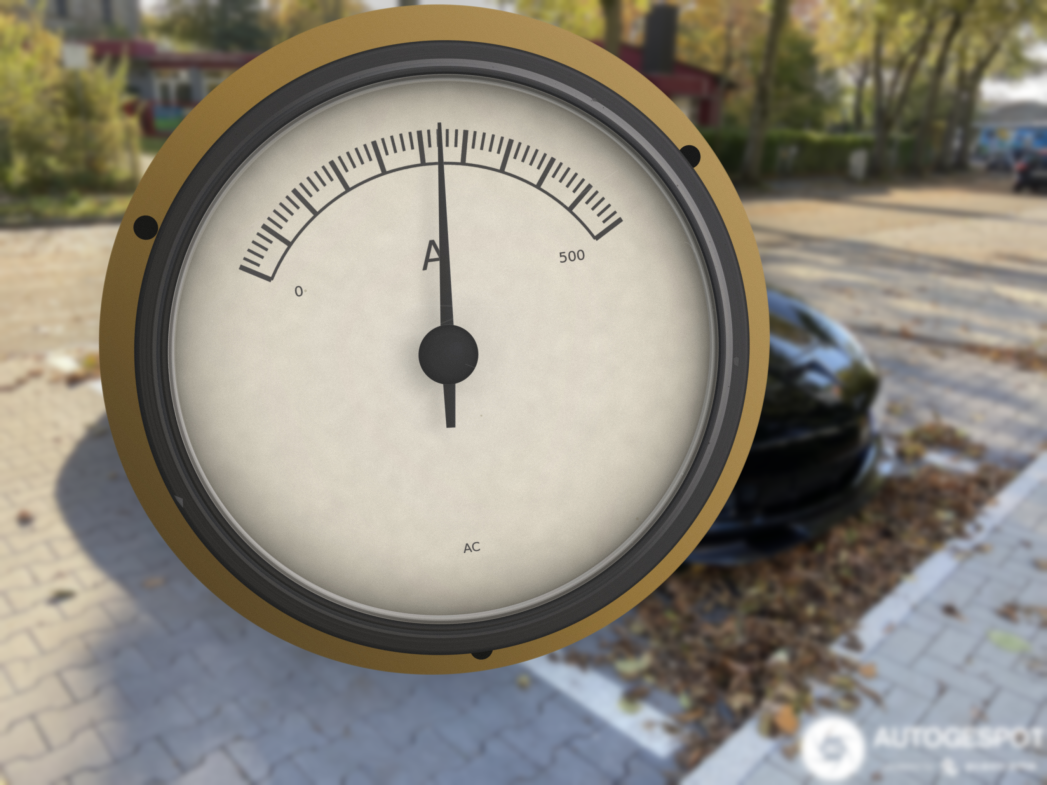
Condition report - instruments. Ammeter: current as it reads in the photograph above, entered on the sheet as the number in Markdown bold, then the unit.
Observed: **270** A
